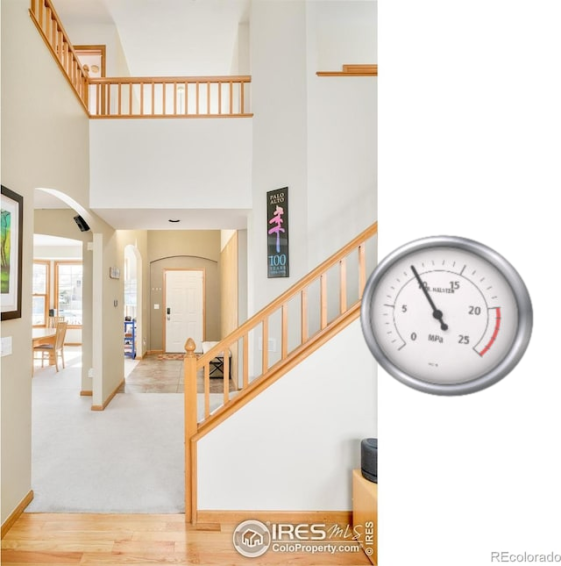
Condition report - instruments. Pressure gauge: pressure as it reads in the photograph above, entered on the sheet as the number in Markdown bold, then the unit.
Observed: **10** MPa
